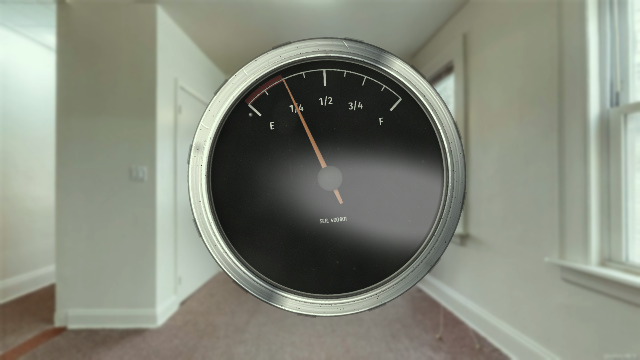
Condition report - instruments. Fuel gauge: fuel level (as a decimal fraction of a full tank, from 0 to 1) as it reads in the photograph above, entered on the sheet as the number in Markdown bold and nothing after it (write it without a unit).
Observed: **0.25**
